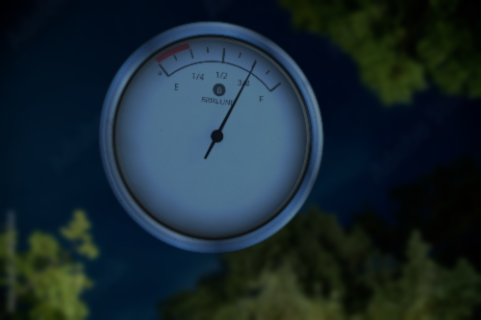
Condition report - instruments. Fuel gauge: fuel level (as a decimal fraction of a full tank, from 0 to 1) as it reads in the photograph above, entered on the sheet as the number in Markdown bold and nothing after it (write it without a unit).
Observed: **0.75**
